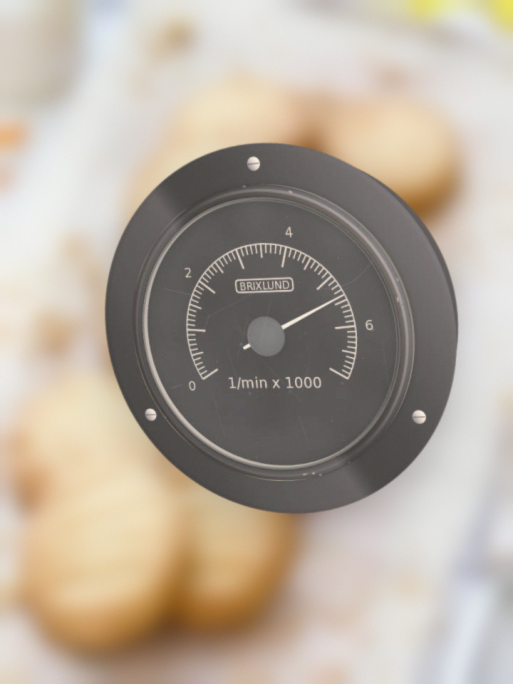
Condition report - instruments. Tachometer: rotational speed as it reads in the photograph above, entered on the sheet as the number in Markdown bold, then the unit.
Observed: **5400** rpm
